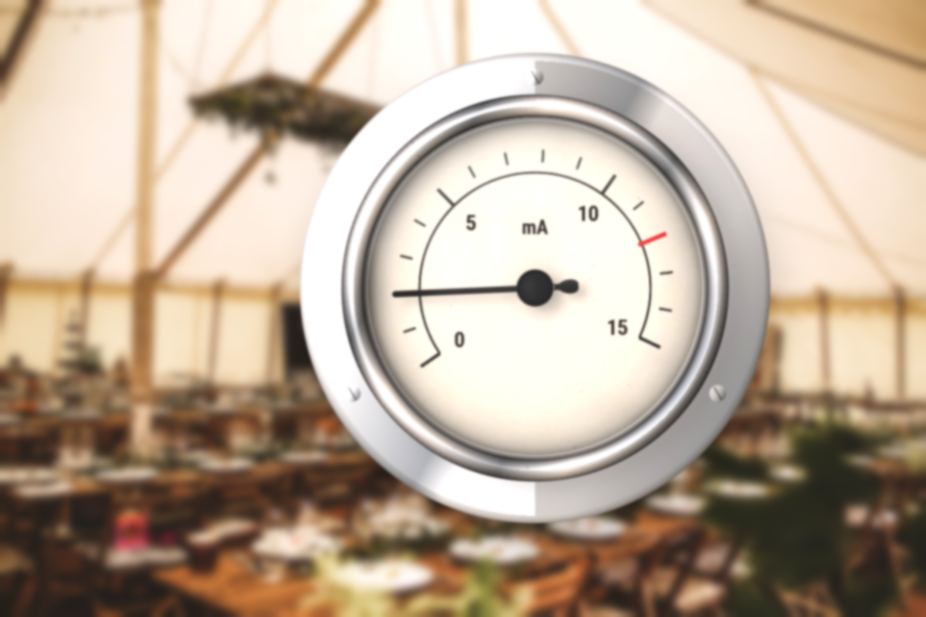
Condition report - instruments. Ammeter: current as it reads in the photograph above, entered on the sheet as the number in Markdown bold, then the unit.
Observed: **2** mA
